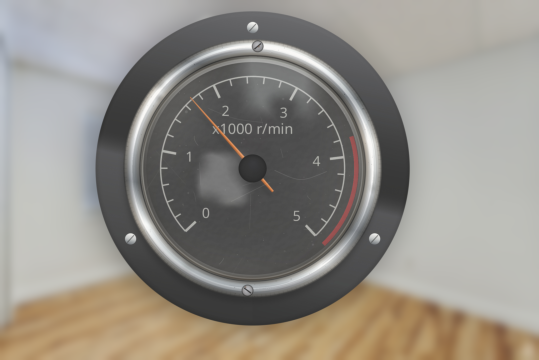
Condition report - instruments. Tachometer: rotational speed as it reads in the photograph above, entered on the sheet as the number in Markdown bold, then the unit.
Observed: **1700** rpm
